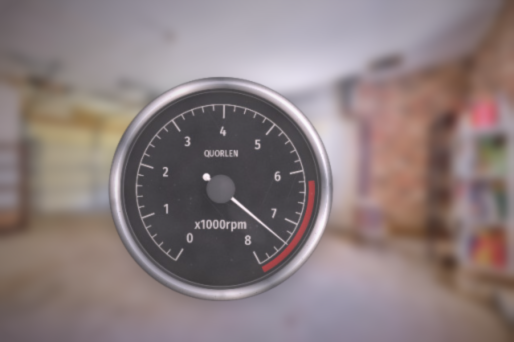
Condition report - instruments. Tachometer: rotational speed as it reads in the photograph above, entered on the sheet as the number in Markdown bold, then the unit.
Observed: **7400** rpm
